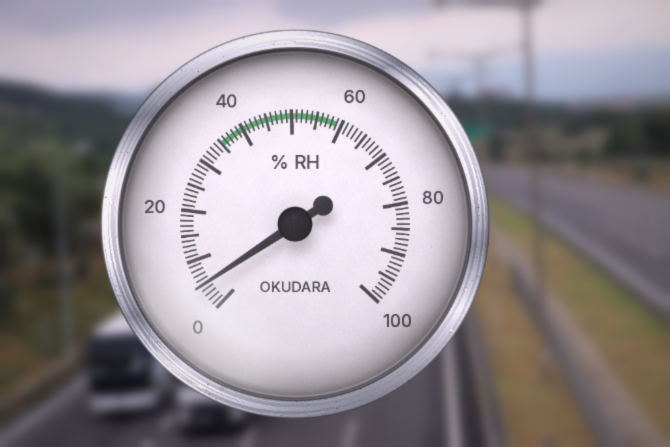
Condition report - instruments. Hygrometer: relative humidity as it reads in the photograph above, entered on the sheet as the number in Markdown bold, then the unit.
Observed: **5** %
